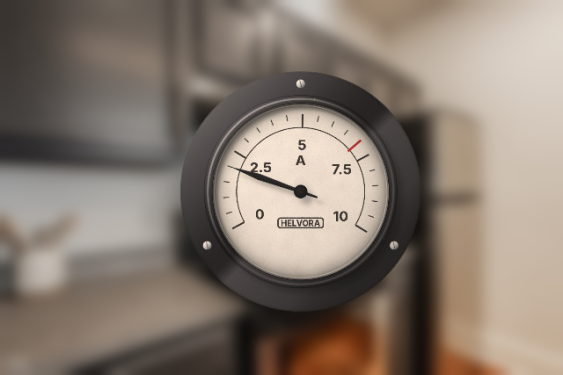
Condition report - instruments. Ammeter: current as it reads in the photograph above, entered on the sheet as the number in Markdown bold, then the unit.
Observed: **2** A
